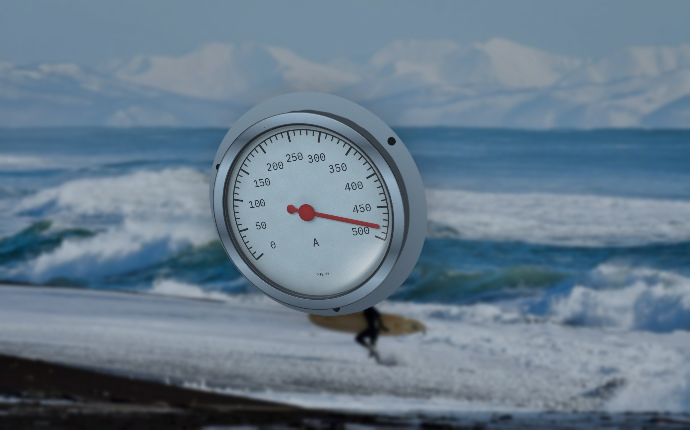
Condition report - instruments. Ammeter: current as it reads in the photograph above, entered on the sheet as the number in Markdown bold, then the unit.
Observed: **480** A
